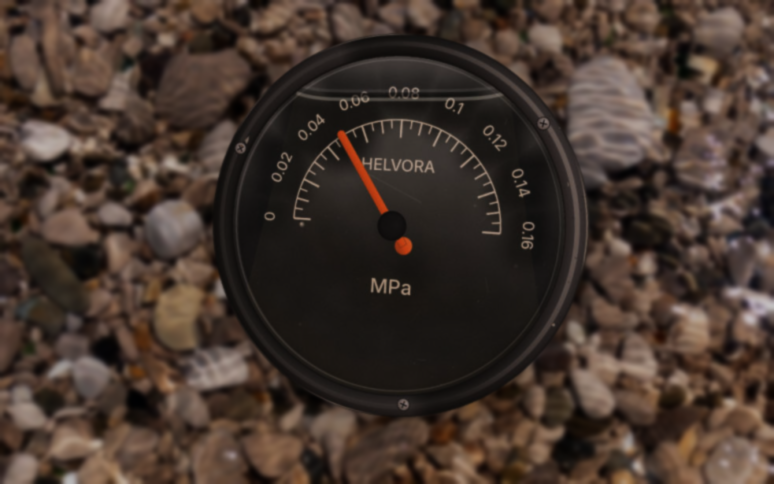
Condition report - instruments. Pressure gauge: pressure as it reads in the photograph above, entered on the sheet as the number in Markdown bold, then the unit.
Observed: **0.05** MPa
